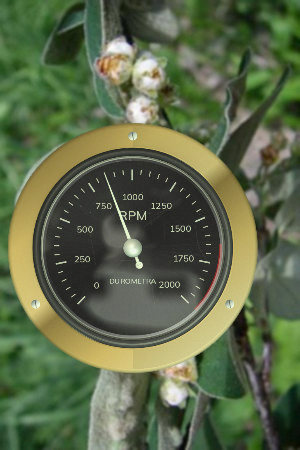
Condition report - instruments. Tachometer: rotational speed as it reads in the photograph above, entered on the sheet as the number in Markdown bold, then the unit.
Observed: **850** rpm
